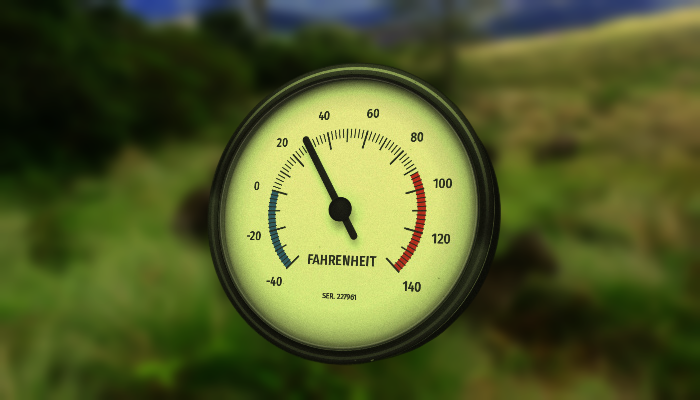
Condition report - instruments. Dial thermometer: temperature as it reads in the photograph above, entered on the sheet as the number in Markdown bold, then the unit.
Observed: **30** °F
